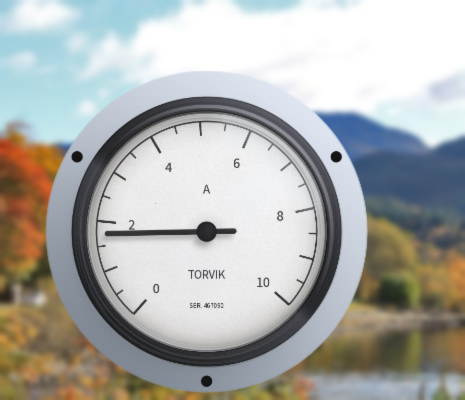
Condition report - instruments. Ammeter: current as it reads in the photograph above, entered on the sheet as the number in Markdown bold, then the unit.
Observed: **1.75** A
